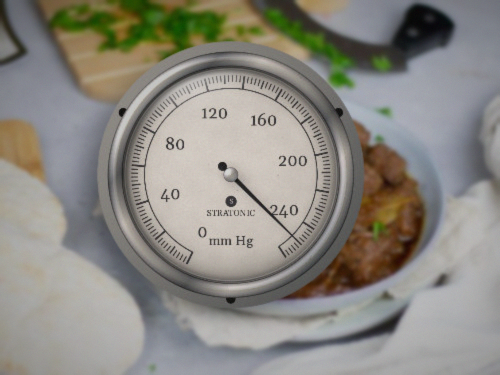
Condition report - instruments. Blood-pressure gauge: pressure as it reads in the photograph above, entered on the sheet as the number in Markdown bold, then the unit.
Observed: **250** mmHg
